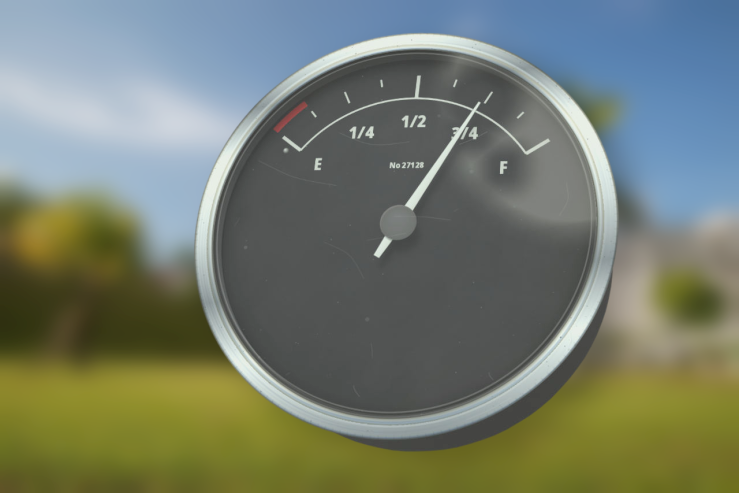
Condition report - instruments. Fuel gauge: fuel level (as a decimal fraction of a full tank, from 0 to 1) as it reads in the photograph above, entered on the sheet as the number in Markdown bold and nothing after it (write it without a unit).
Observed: **0.75**
